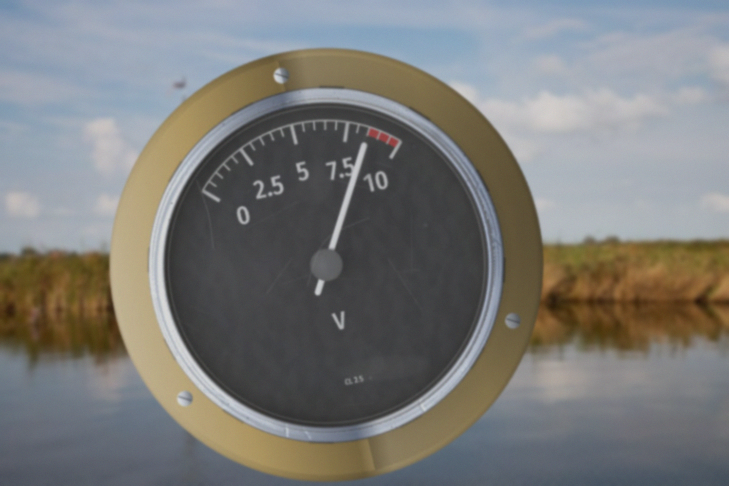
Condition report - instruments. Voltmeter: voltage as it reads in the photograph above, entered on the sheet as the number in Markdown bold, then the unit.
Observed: **8.5** V
